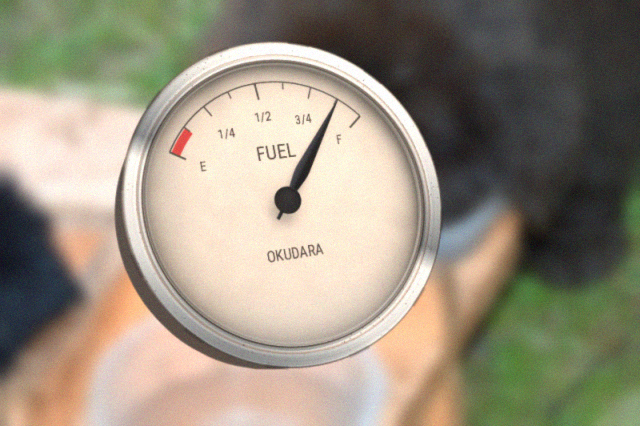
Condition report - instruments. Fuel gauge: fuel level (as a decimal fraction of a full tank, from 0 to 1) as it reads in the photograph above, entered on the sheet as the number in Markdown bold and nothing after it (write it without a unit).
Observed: **0.875**
